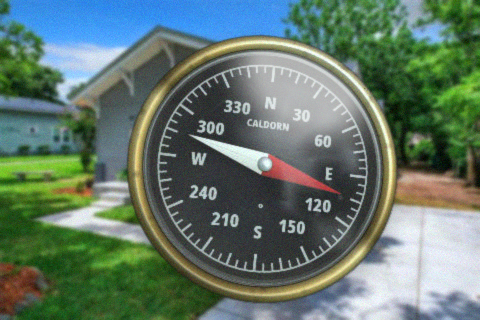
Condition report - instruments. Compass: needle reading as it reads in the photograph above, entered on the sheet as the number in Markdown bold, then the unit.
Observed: **105** °
